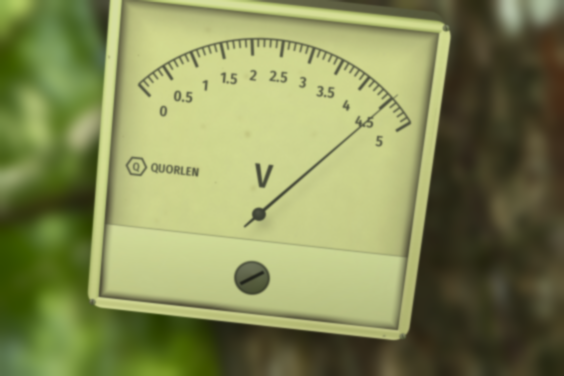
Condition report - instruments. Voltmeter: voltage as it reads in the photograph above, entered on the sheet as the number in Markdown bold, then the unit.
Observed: **4.5** V
